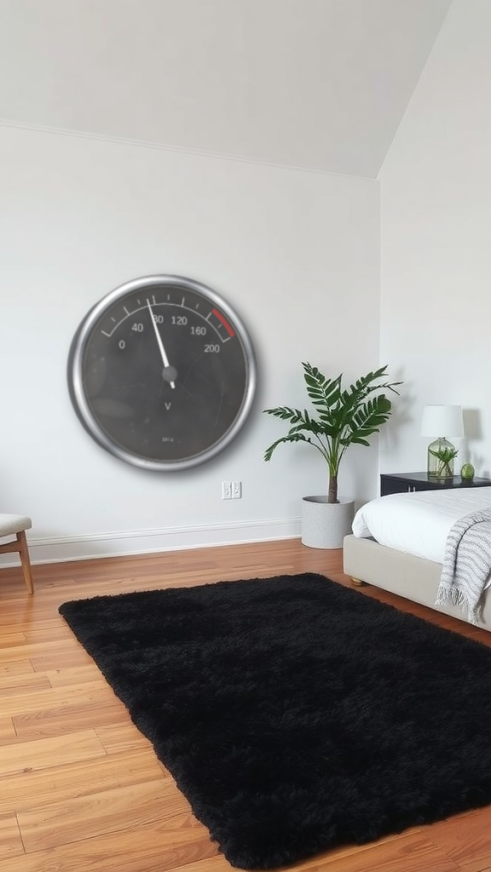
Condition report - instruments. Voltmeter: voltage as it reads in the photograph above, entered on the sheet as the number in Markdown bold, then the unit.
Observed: **70** V
